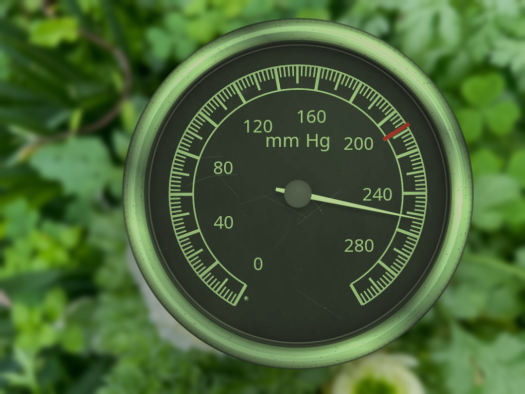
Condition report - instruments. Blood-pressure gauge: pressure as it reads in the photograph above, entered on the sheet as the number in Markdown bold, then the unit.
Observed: **252** mmHg
